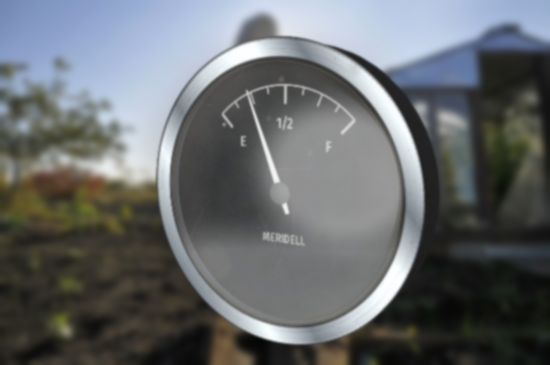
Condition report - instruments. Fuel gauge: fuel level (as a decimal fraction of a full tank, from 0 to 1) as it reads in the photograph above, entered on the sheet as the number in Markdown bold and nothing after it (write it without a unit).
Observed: **0.25**
